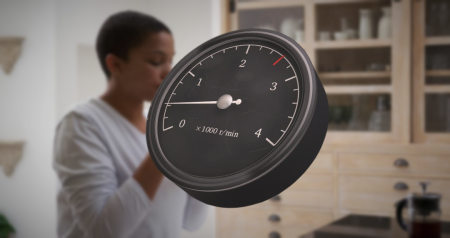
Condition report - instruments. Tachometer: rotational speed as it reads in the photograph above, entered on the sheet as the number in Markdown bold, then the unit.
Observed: **400** rpm
